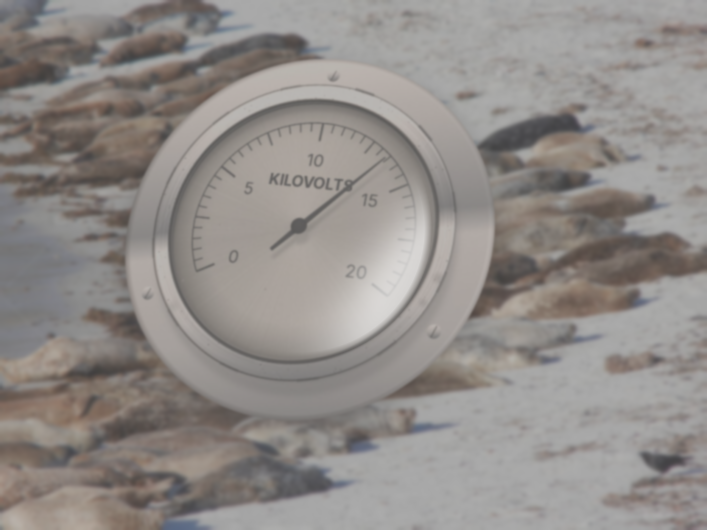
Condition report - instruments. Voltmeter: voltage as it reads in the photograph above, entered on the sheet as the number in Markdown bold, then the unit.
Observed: **13.5** kV
